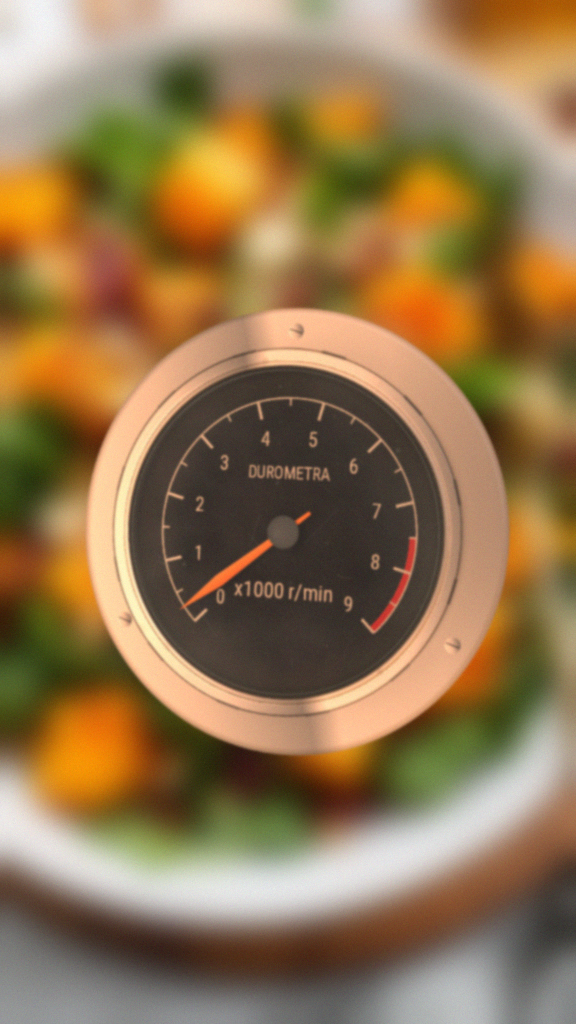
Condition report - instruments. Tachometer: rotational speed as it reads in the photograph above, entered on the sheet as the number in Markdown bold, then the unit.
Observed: **250** rpm
